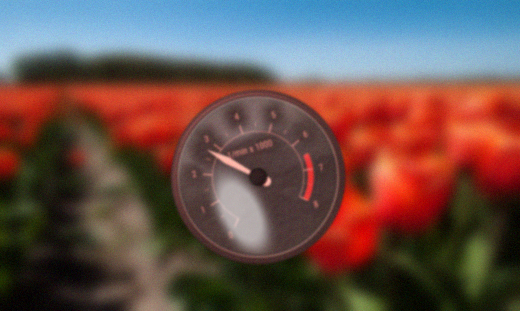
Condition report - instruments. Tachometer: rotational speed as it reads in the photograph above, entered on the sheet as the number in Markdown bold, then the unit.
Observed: **2750** rpm
